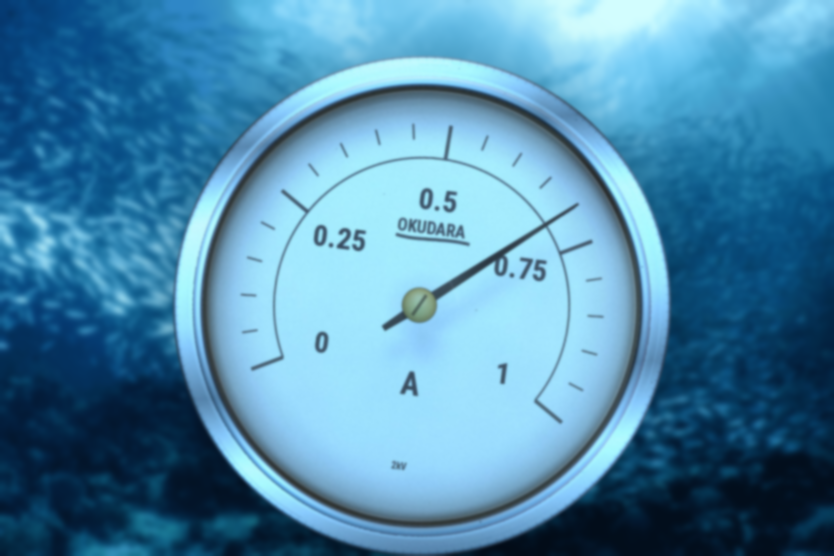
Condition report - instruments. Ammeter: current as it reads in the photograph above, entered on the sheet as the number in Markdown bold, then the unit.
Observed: **0.7** A
